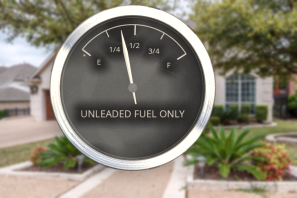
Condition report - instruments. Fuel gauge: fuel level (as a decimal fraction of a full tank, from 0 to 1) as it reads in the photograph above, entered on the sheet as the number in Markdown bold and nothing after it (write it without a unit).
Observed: **0.375**
